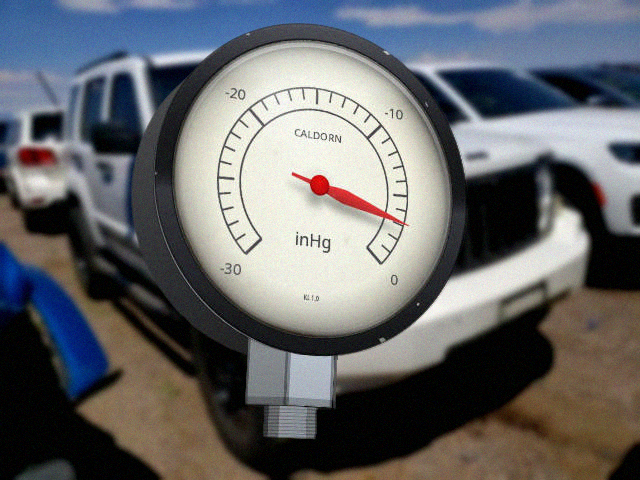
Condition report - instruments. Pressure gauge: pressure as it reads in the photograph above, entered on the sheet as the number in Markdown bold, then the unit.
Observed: **-3** inHg
